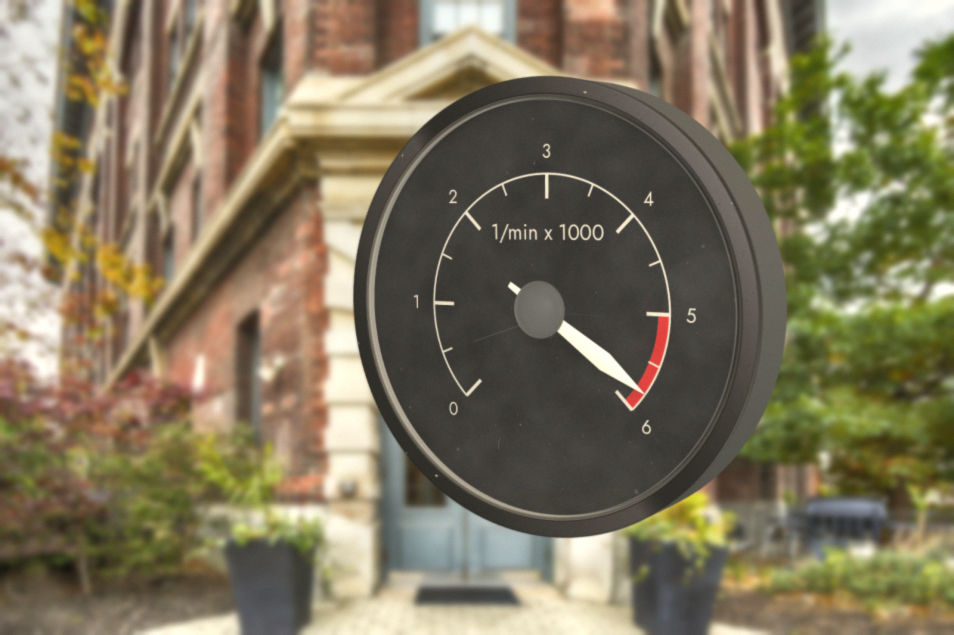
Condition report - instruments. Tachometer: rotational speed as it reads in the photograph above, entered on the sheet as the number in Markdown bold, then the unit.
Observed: **5750** rpm
